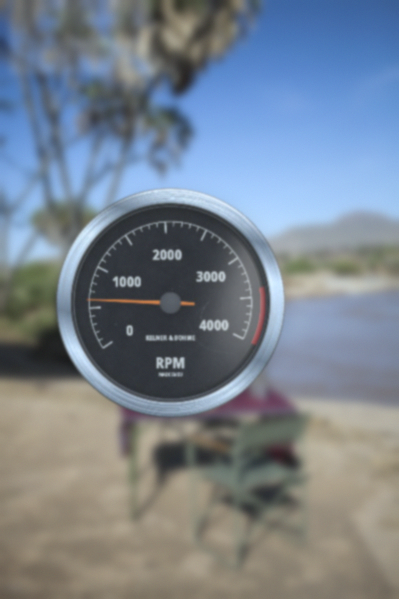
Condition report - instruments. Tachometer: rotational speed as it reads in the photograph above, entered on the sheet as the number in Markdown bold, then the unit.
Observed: **600** rpm
